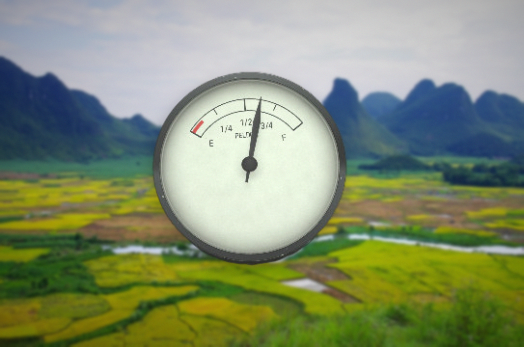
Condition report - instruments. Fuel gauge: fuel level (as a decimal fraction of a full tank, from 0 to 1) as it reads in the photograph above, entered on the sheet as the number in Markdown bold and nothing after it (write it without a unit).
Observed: **0.625**
